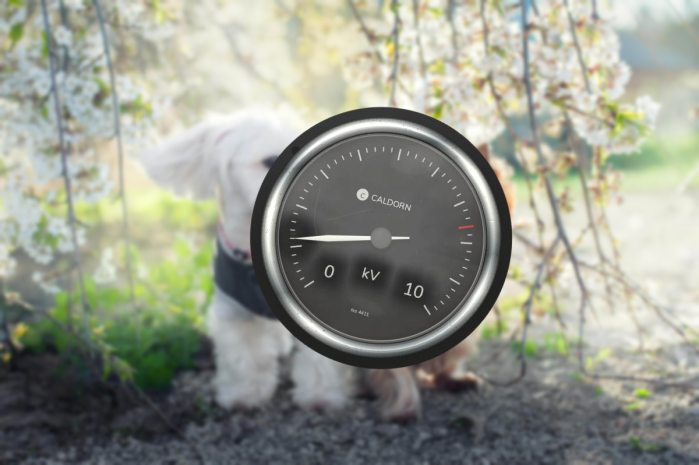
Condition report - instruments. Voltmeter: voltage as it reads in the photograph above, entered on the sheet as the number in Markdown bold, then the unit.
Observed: **1.2** kV
